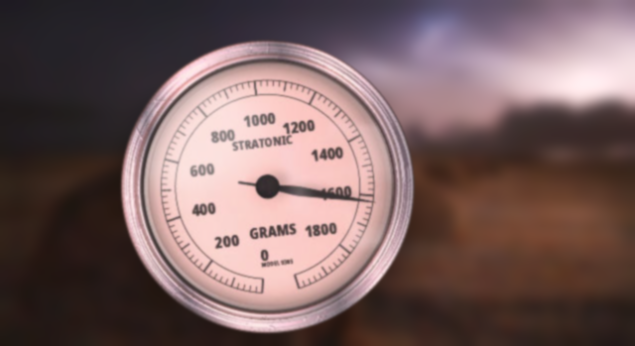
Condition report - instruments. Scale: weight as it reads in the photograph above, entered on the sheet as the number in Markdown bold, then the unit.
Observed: **1620** g
